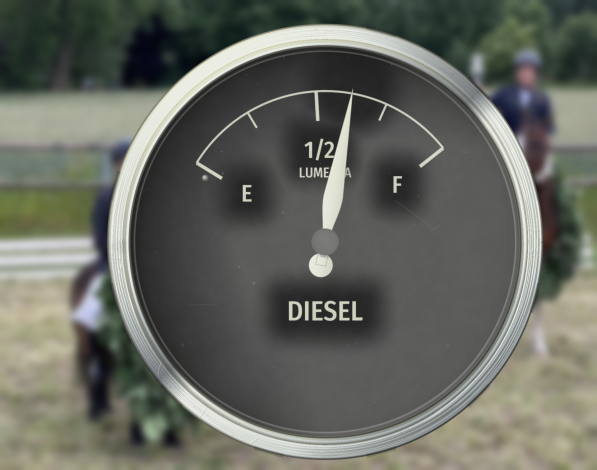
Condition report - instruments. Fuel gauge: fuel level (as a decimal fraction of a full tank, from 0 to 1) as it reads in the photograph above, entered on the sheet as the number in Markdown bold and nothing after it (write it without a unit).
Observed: **0.625**
